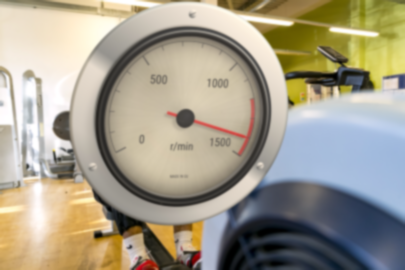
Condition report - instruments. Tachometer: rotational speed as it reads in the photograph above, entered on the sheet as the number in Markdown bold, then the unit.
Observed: **1400** rpm
